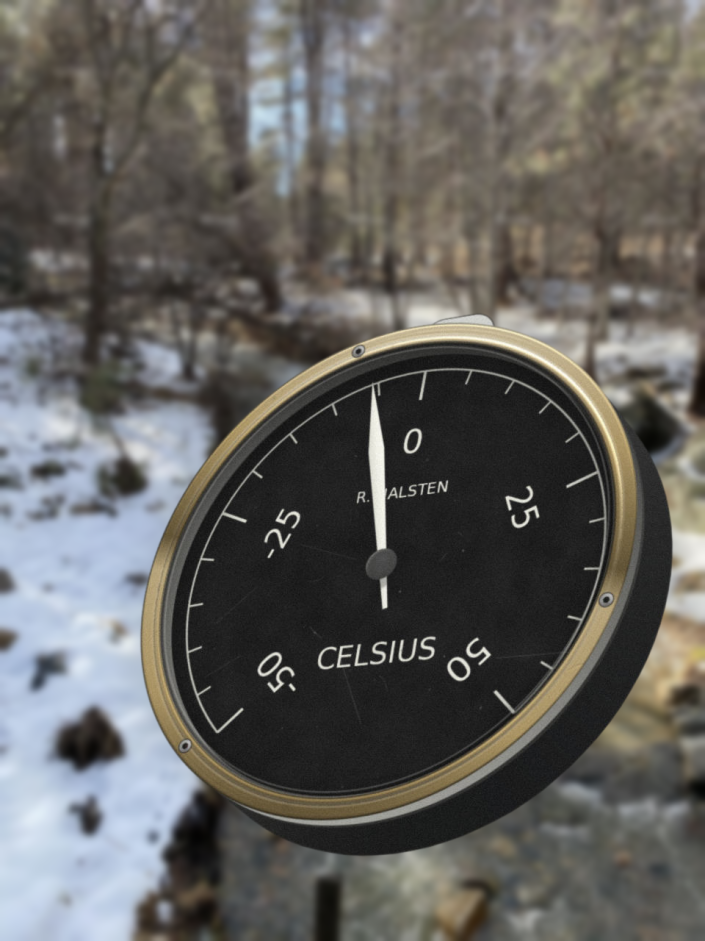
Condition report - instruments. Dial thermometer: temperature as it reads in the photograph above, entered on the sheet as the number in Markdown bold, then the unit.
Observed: **-5** °C
